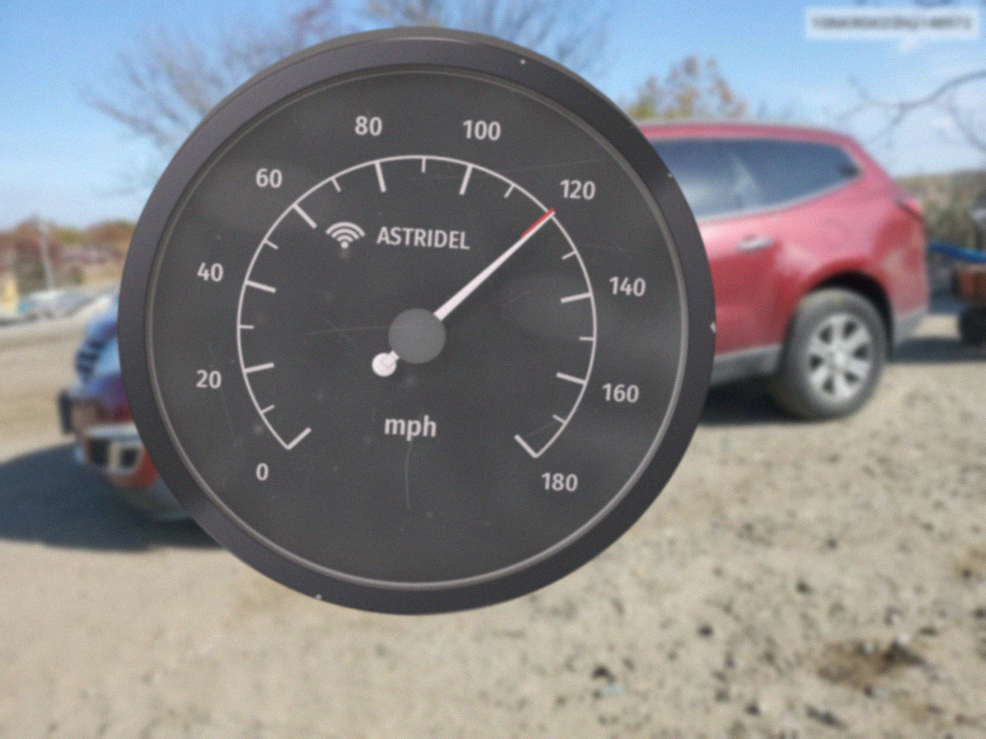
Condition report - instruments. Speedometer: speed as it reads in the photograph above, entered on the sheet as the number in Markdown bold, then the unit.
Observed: **120** mph
